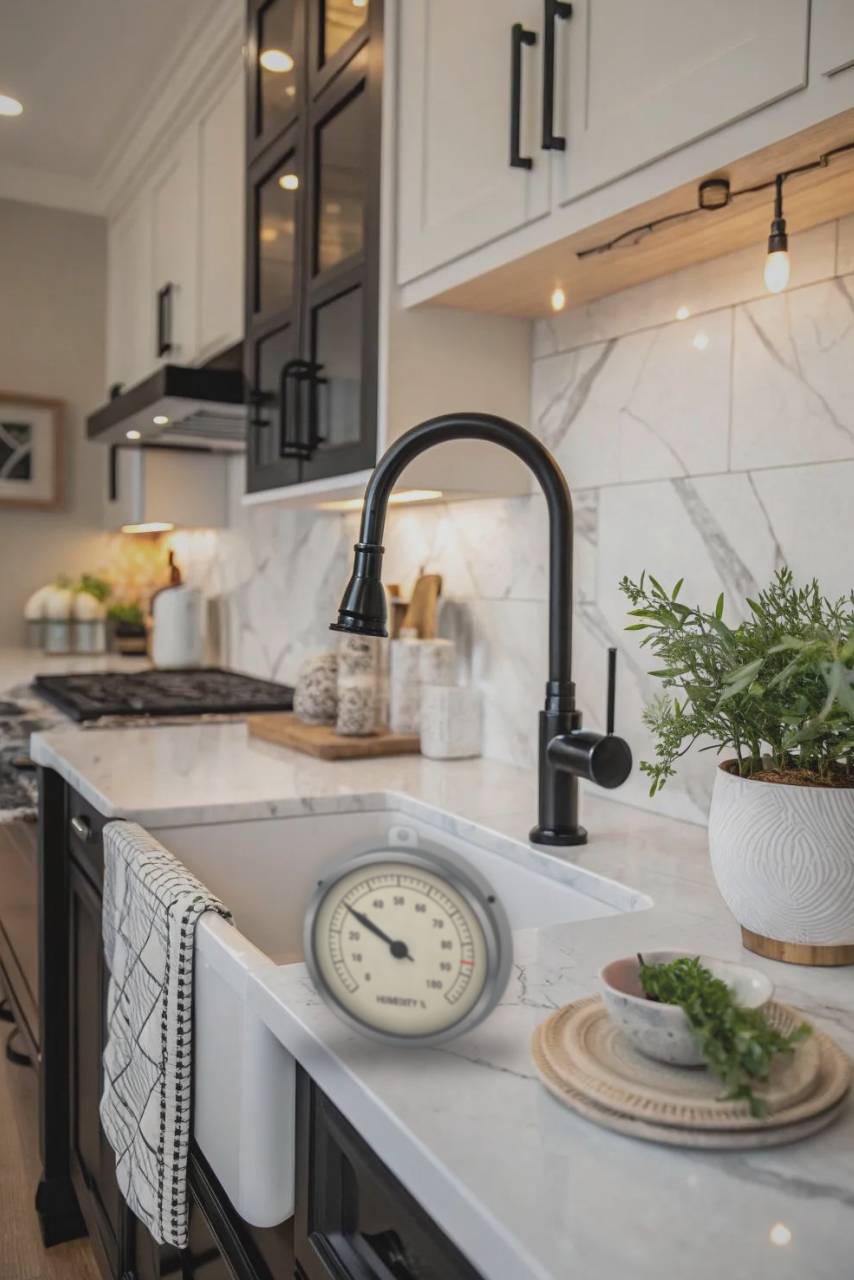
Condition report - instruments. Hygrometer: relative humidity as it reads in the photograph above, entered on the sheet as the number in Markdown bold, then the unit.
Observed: **30** %
